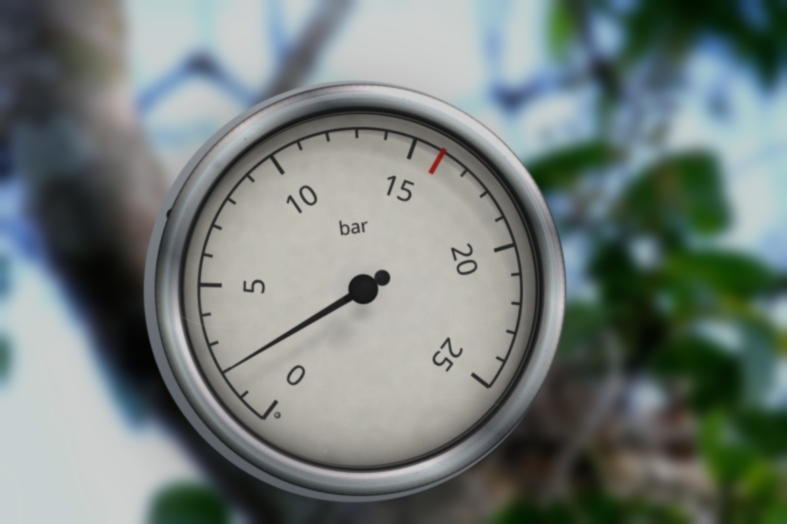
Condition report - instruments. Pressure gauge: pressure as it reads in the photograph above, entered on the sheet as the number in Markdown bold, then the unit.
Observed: **2** bar
